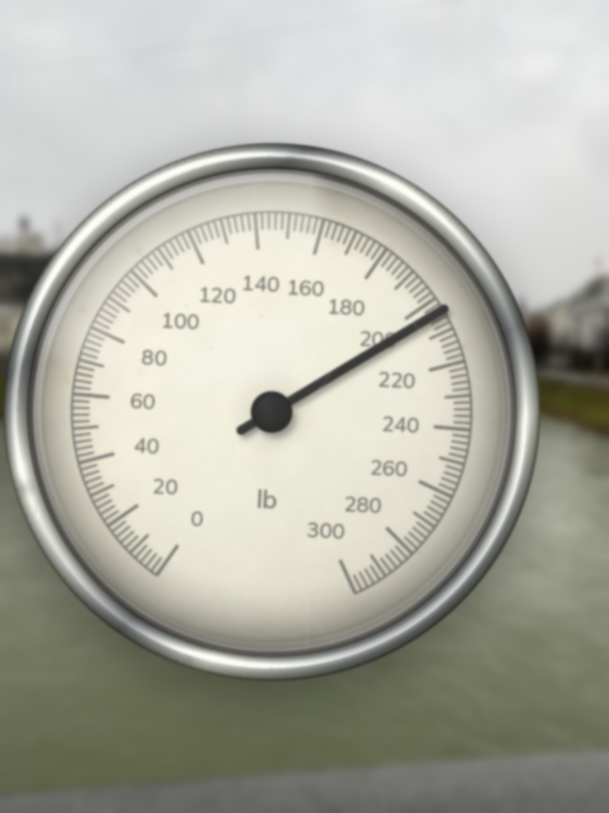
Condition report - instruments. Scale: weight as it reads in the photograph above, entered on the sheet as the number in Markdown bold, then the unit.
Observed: **204** lb
